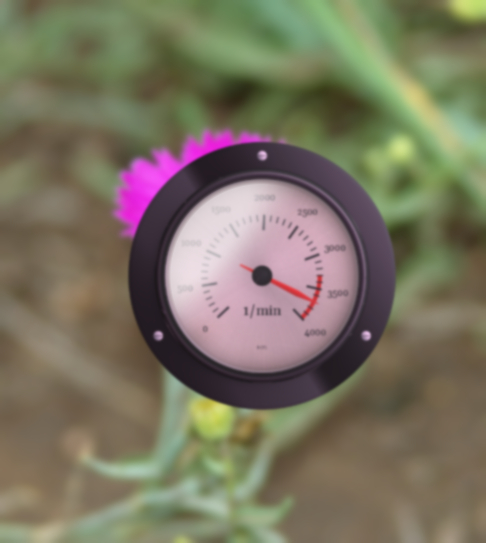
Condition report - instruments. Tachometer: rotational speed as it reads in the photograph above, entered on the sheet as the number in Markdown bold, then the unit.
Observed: **3700** rpm
